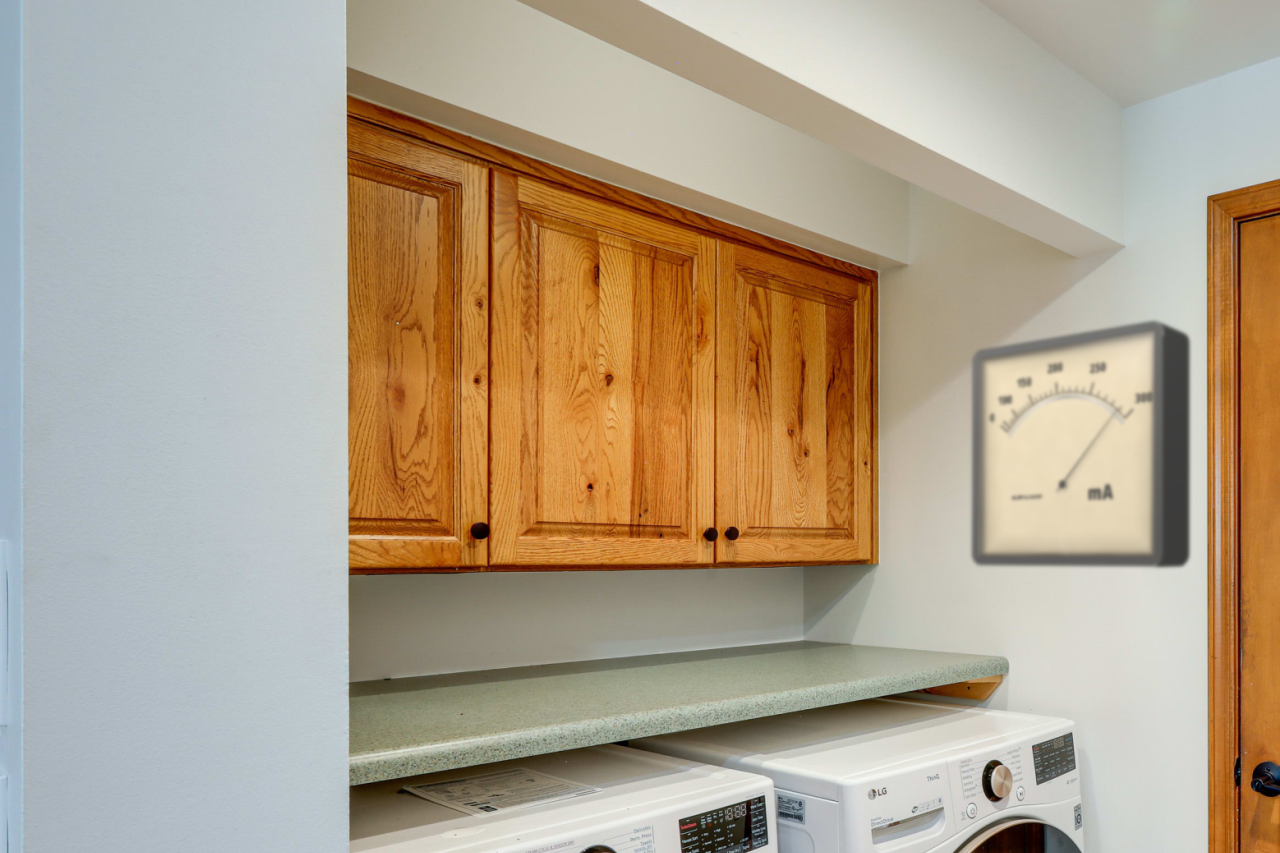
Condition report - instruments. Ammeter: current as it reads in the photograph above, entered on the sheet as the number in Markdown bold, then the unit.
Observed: **290** mA
